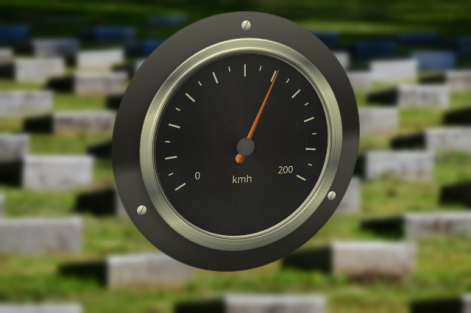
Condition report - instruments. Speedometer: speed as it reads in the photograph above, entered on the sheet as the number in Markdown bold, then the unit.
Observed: **120** km/h
